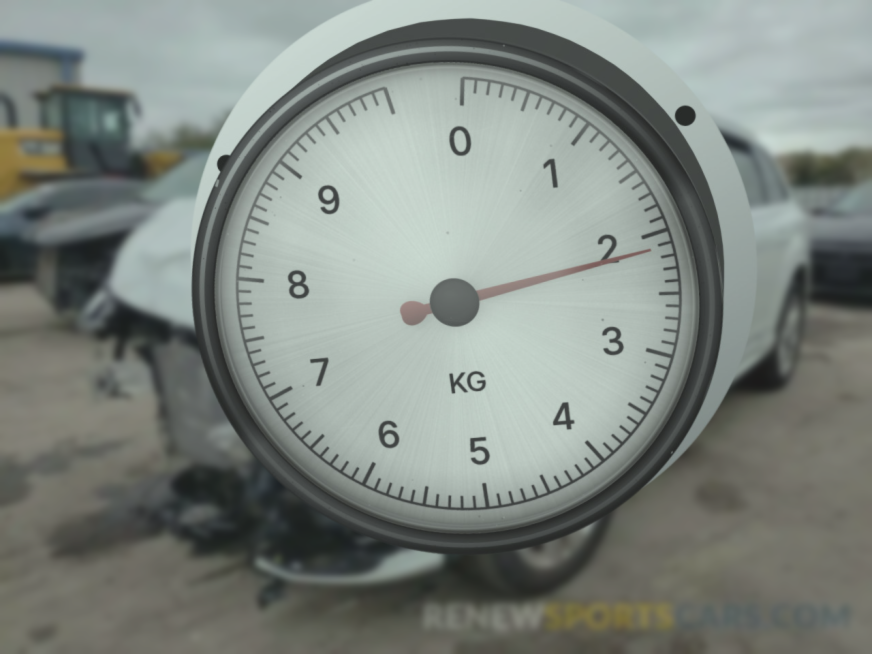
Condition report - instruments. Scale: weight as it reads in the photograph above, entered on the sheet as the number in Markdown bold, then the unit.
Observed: **2.1** kg
